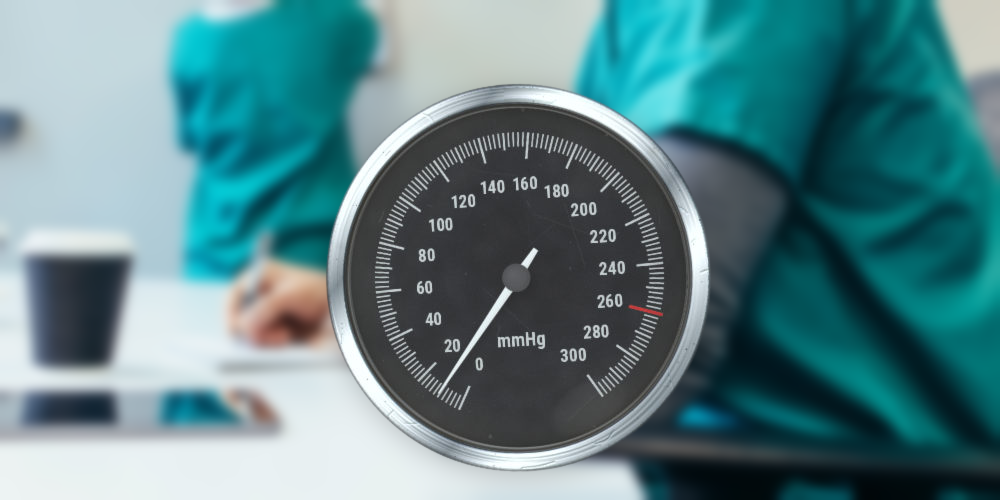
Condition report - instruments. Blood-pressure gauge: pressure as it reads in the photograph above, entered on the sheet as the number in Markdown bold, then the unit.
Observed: **10** mmHg
